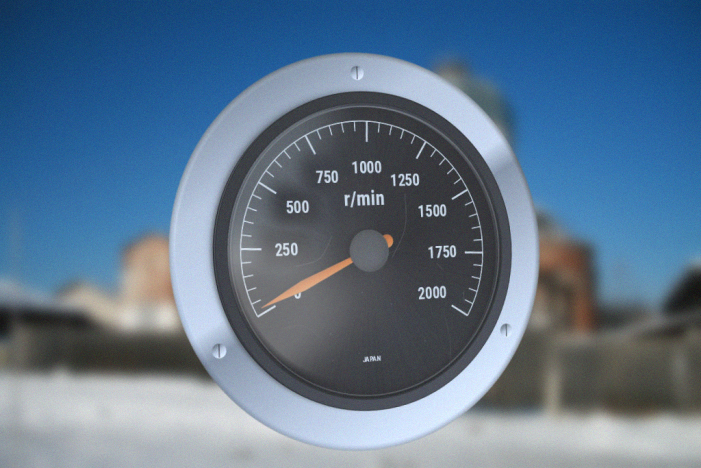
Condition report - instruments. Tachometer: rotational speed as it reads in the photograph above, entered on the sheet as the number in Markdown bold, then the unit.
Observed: **25** rpm
